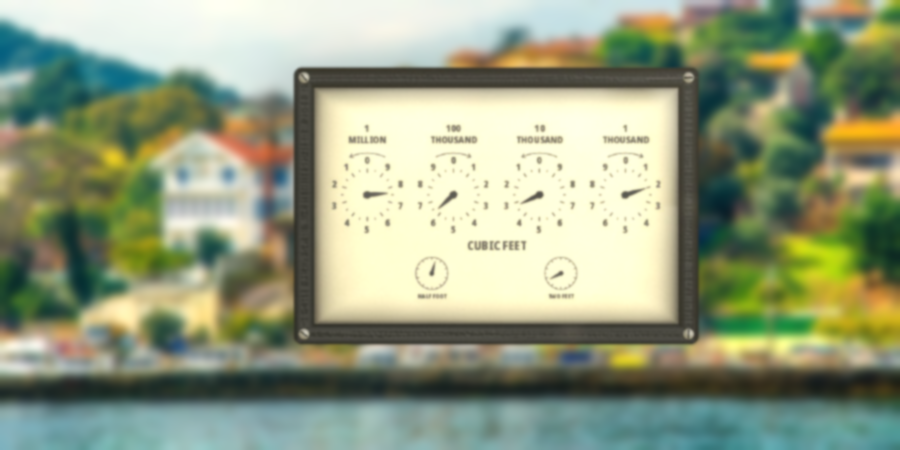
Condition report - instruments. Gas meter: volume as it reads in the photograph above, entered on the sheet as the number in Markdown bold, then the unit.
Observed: **763200** ft³
